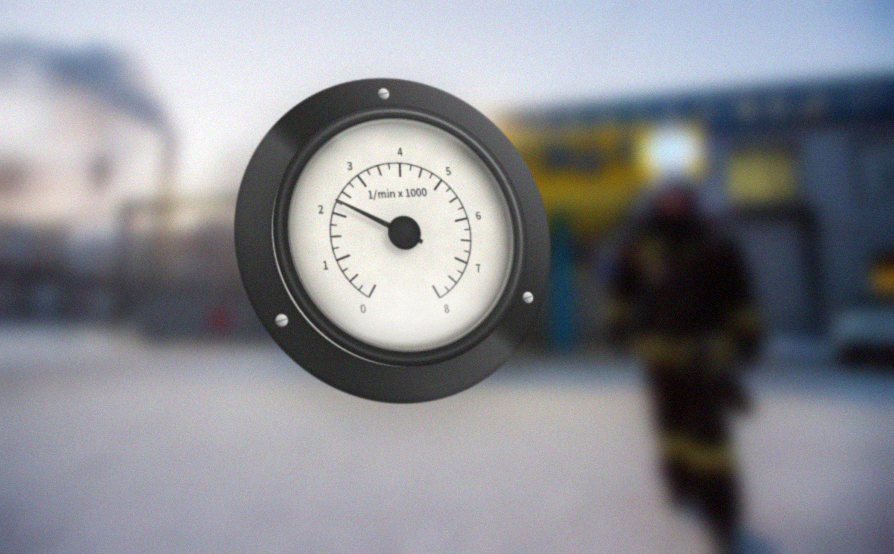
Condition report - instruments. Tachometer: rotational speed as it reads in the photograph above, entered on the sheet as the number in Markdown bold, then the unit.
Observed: **2250** rpm
